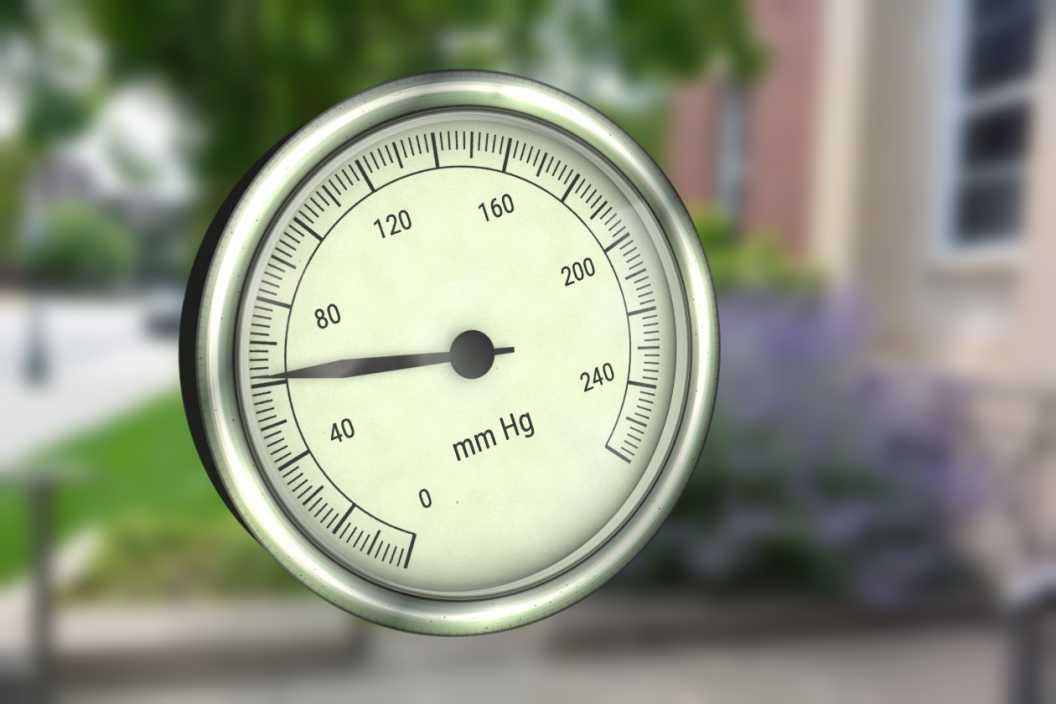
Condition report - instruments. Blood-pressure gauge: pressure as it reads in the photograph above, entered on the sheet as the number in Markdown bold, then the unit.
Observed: **62** mmHg
